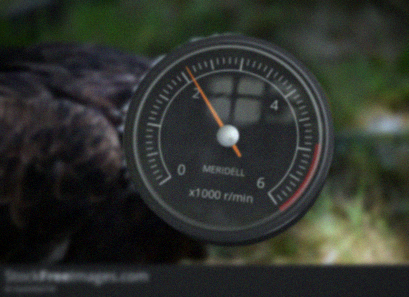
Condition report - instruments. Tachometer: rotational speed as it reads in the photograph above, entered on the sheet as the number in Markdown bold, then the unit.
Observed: **2100** rpm
